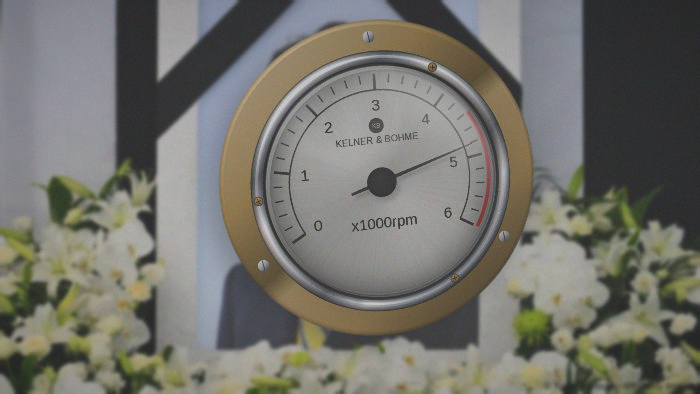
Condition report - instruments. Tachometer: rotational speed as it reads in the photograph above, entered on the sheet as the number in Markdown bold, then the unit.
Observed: **4800** rpm
